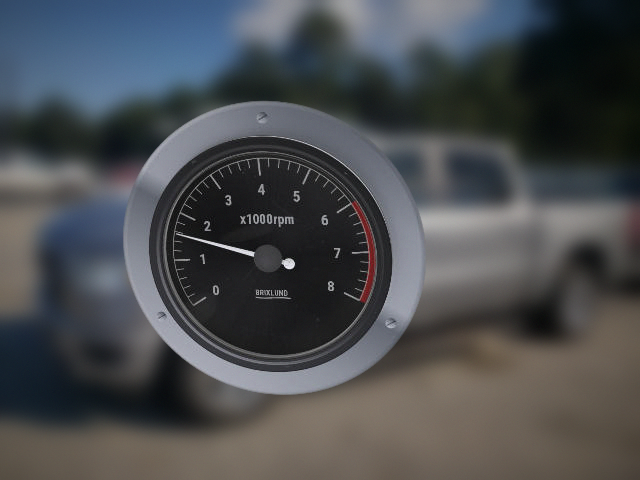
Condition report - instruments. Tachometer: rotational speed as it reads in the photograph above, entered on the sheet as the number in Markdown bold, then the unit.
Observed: **1600** rpm
